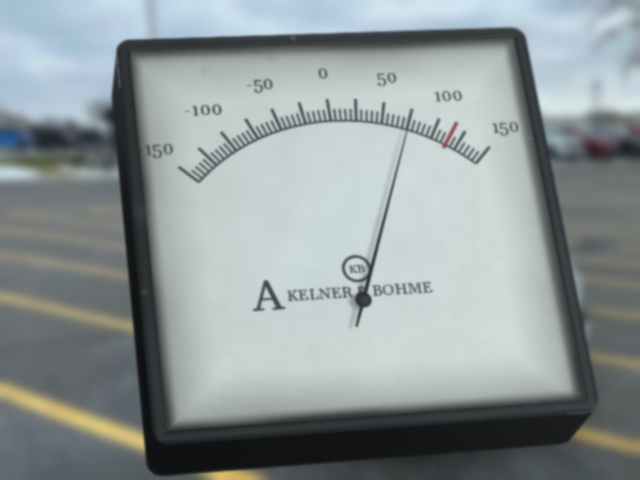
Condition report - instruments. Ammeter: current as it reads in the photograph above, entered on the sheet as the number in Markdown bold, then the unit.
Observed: **75** A
